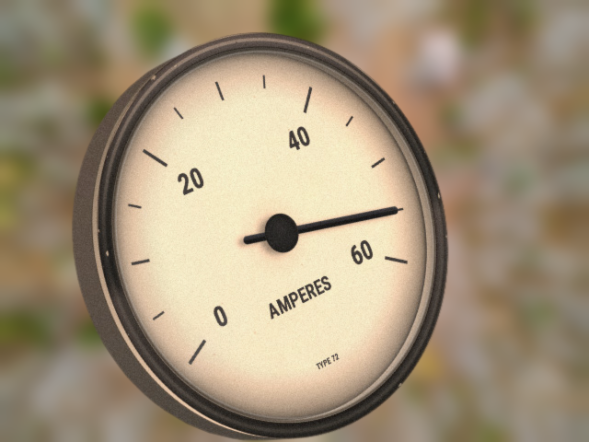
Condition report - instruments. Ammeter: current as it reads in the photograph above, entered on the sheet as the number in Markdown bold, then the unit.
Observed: **55** A
